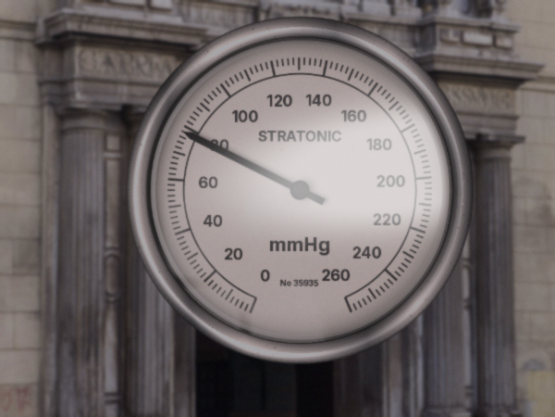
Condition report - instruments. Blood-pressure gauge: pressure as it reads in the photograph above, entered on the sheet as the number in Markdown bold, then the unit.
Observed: **78** mmHg
